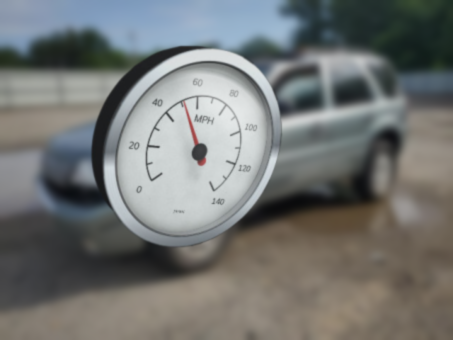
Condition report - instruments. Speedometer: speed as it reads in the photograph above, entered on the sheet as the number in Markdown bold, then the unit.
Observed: **50** mph
